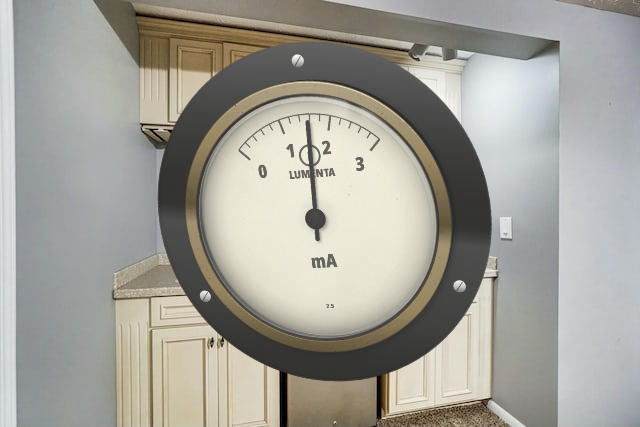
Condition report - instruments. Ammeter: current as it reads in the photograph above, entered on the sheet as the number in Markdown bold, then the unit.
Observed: **1.6** mA
